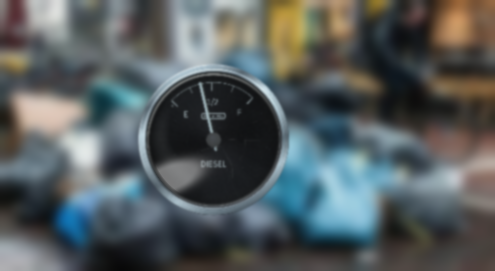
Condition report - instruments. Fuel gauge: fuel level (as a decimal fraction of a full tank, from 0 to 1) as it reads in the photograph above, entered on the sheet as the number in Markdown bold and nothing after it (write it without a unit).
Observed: **0.375**
